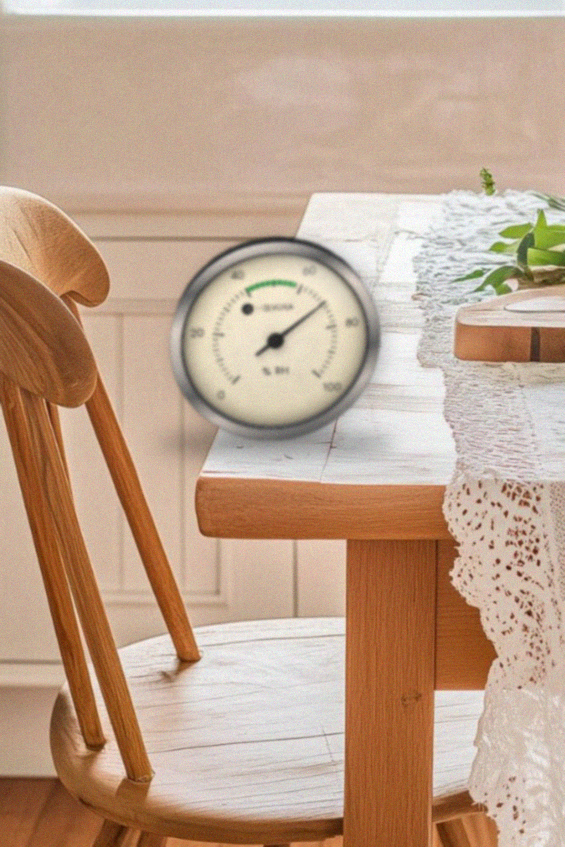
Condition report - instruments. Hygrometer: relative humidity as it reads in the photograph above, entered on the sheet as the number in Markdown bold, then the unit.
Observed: **70** %
